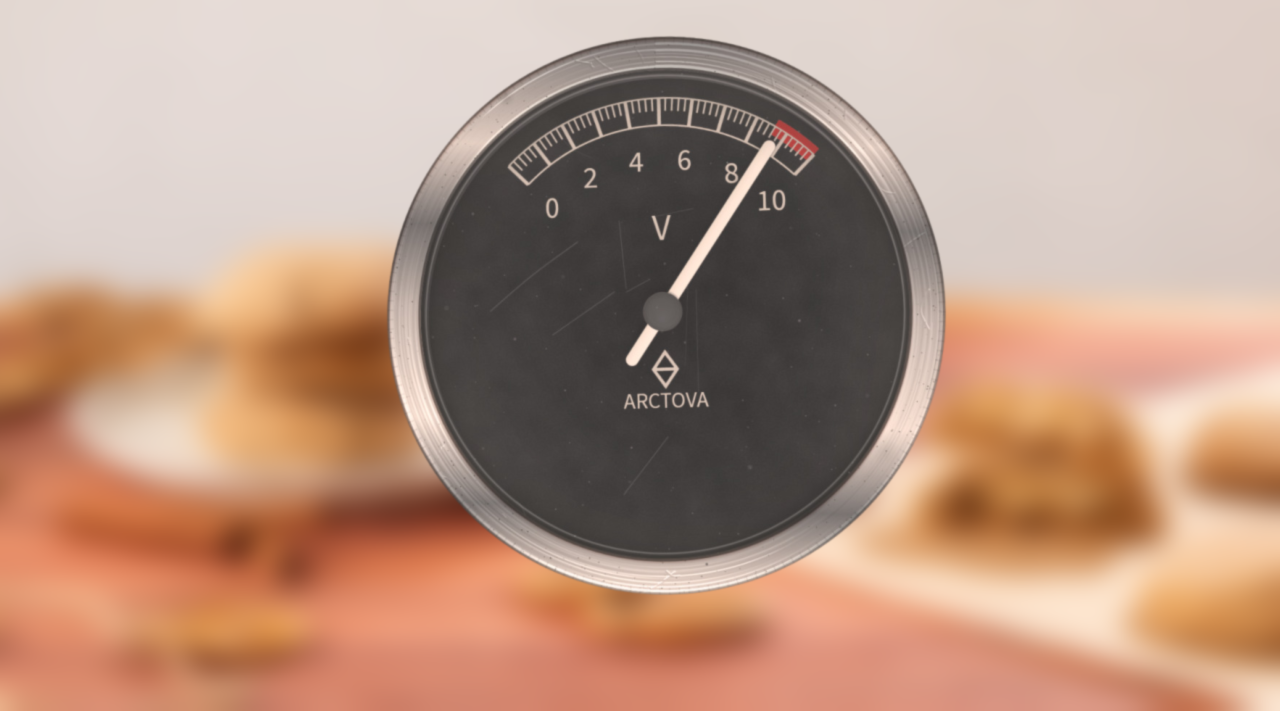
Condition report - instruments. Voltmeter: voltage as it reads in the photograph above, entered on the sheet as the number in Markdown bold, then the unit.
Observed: **8.8** V
